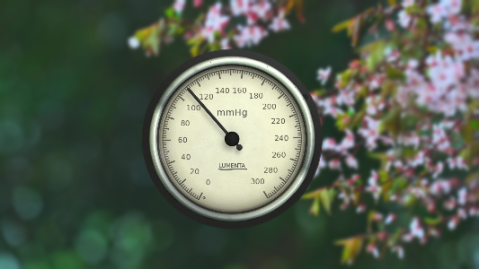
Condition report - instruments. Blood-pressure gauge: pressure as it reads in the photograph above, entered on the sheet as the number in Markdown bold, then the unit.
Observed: **110** mmHg
